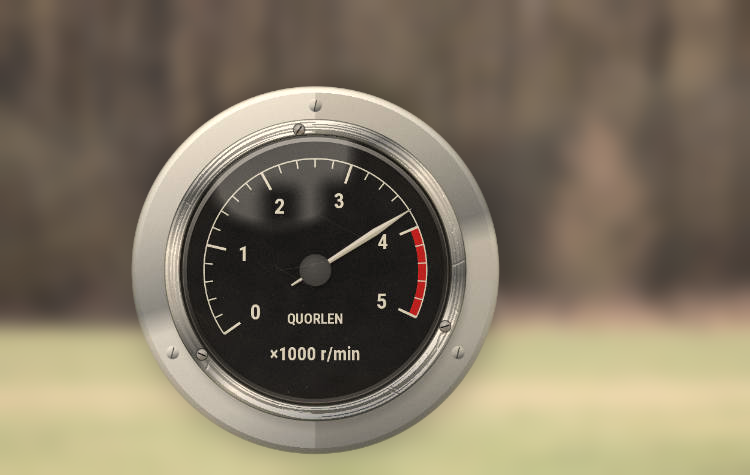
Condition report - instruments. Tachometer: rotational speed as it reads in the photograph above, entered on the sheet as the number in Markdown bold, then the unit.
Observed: **3800** rpm
